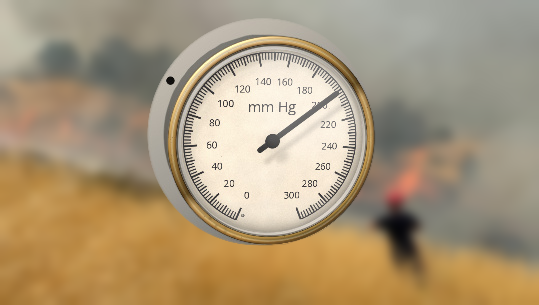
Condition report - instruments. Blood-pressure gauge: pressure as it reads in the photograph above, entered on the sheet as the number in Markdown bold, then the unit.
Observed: **200** mmHg
